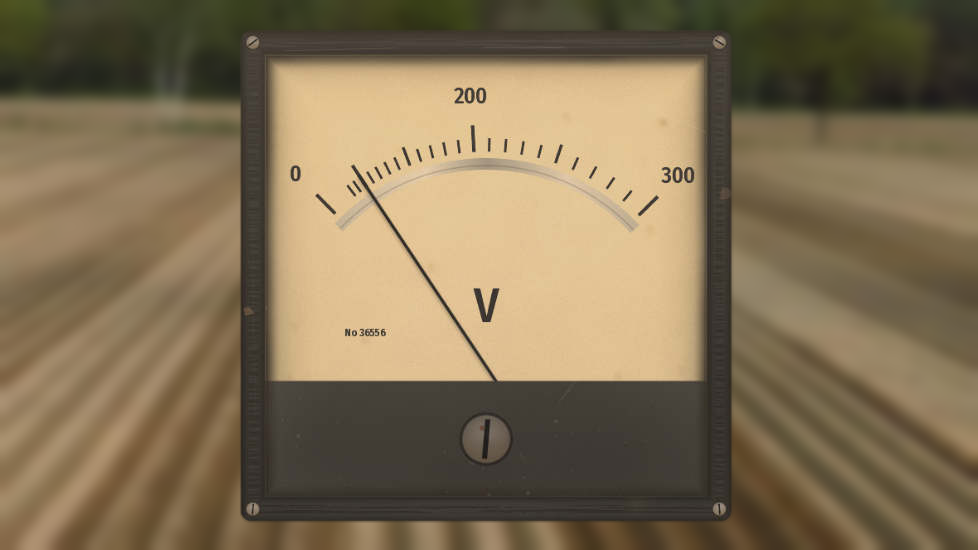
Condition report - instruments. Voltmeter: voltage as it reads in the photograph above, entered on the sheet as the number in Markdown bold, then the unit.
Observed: **100** V
